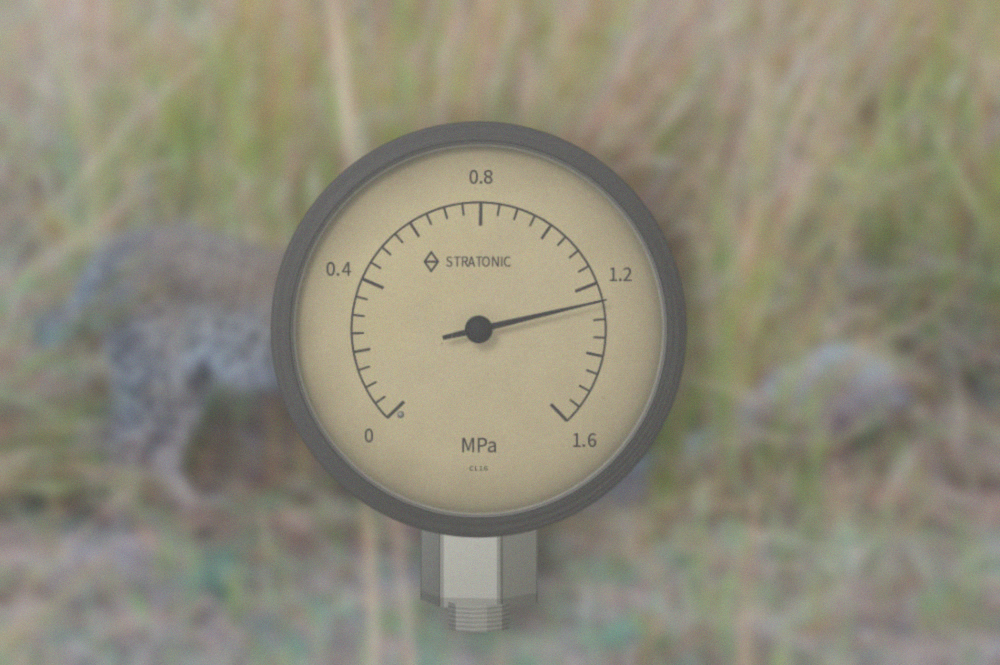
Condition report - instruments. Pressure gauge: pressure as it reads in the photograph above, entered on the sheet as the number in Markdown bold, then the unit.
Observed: **1.25** MPa
